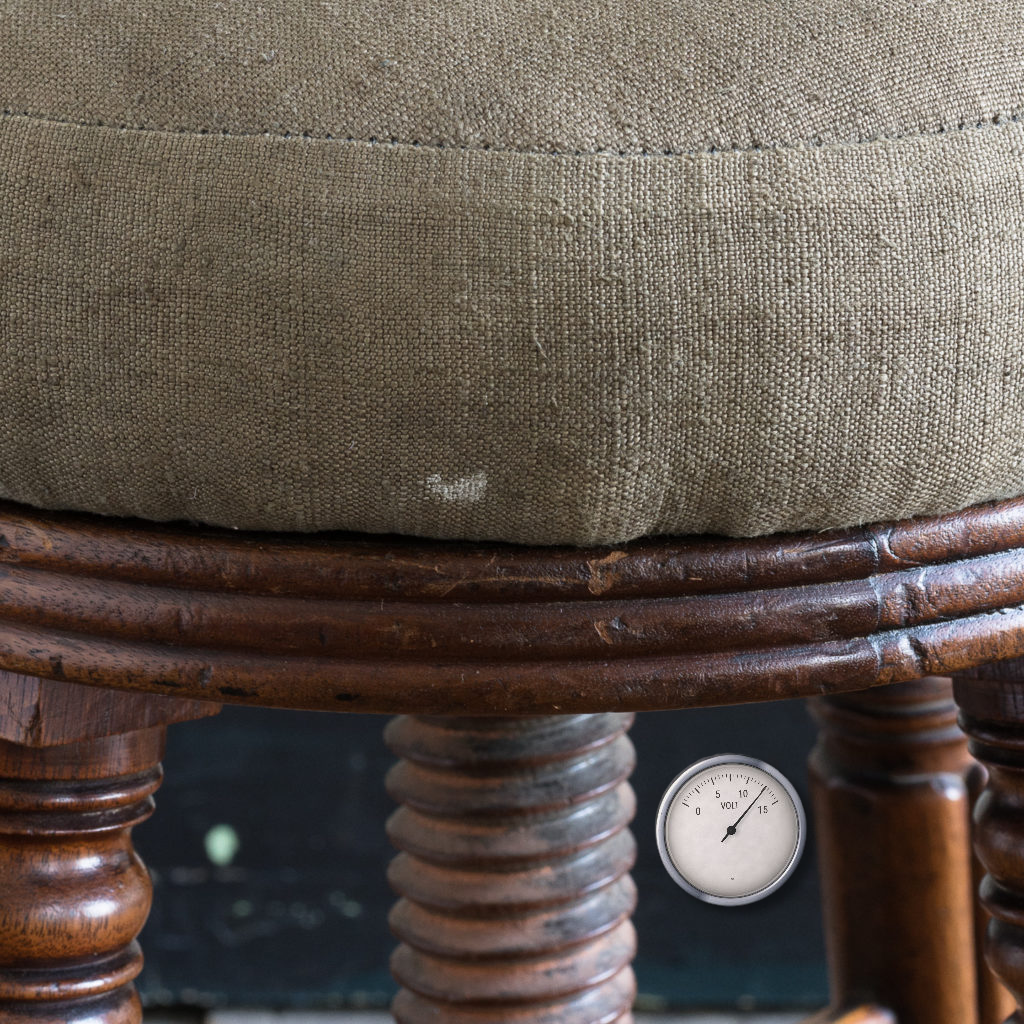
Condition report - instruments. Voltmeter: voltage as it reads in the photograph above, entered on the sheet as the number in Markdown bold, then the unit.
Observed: **12.5** V
